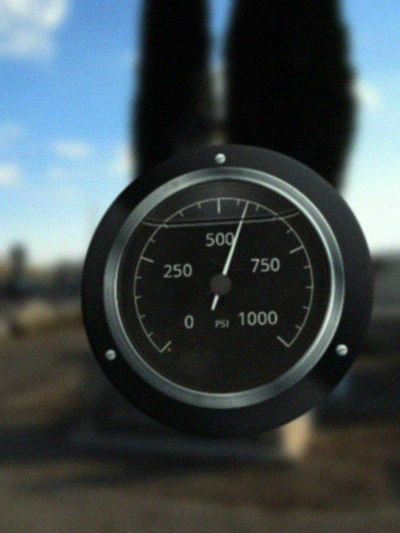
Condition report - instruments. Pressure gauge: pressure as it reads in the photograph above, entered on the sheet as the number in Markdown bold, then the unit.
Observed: **575** psi
